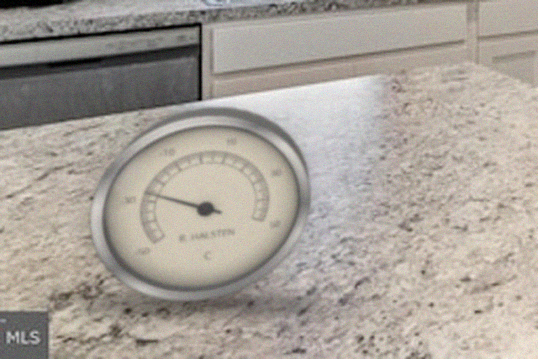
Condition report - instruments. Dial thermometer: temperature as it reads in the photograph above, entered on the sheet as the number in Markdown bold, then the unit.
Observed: **-25** °C
